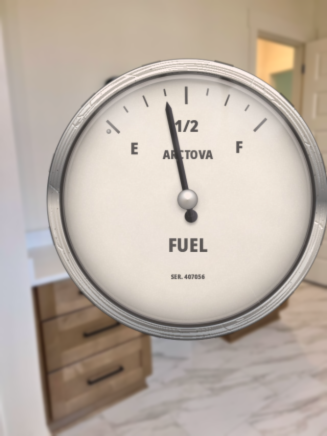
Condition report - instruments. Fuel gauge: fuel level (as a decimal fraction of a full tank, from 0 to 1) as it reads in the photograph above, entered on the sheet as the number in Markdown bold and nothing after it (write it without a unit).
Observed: **0.375**
